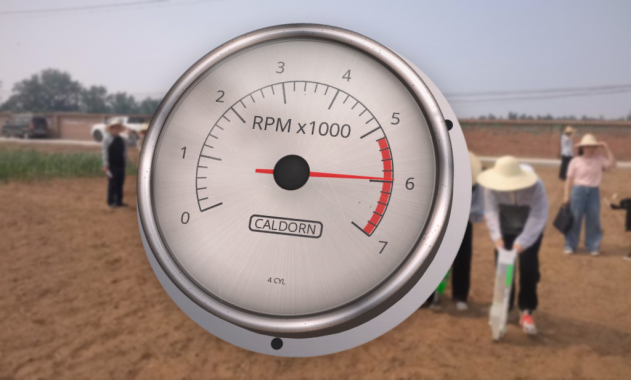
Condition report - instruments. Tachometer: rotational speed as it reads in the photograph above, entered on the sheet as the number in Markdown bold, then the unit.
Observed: **6000** rpm
